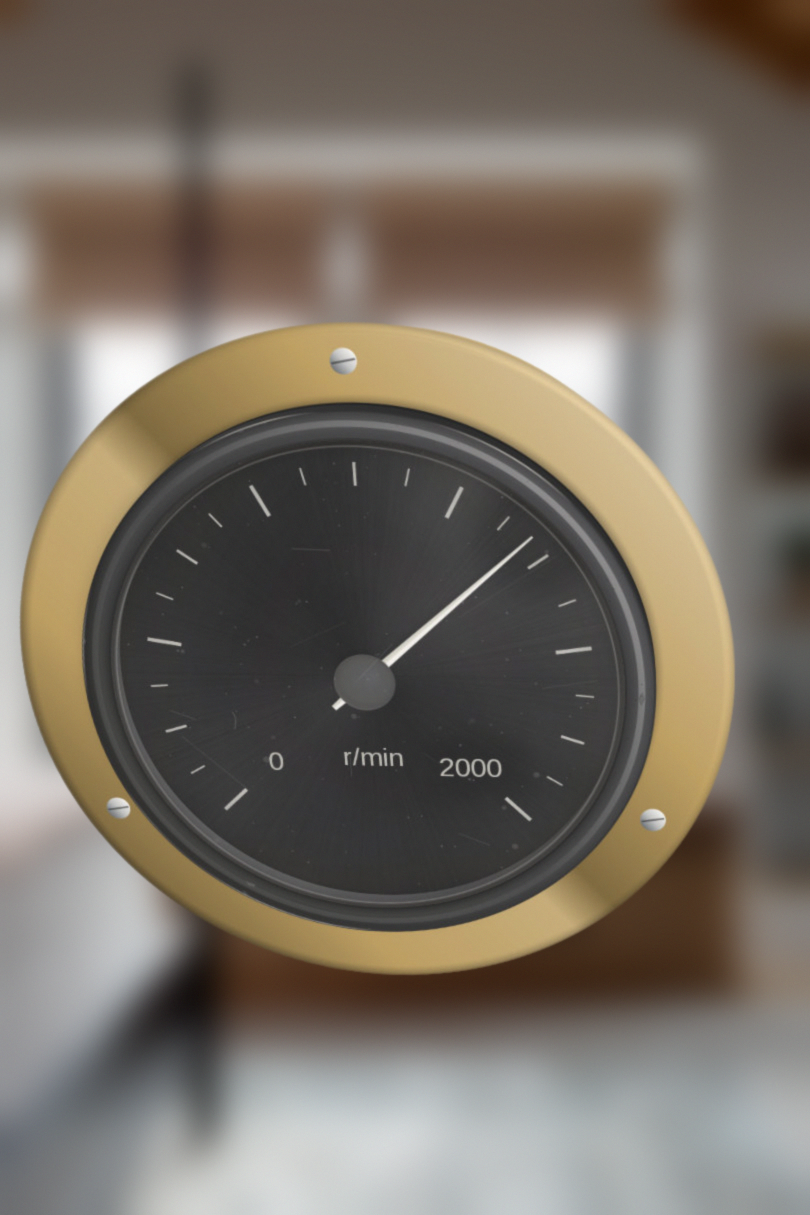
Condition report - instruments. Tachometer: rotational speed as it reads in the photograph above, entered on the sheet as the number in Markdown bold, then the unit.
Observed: **1350** rpm
